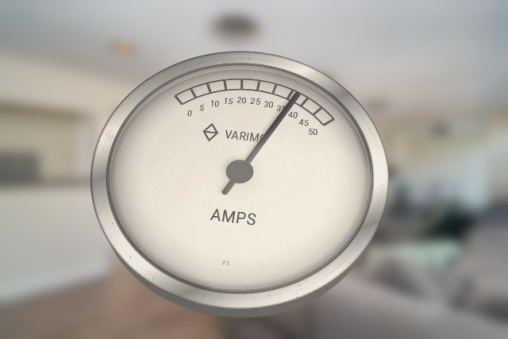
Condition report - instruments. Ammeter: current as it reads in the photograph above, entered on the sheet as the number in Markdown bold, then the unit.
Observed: **37.5** A
